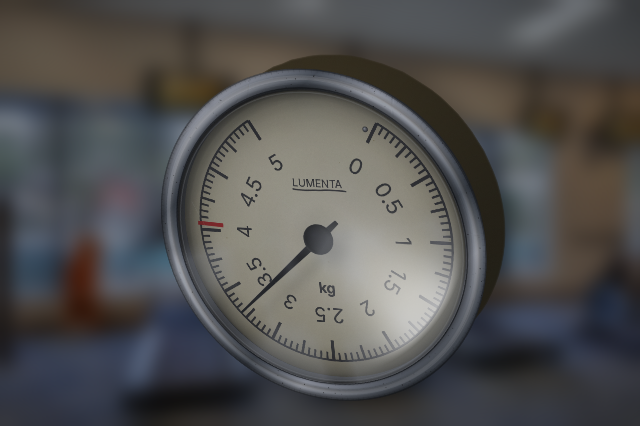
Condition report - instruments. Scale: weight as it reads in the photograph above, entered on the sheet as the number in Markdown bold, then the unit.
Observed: **3.3** kg
